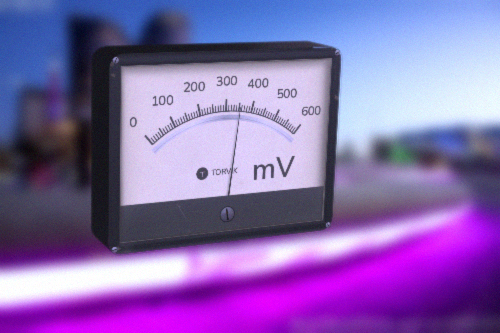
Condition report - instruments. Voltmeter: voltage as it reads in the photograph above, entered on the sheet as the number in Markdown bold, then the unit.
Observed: **350** mV
